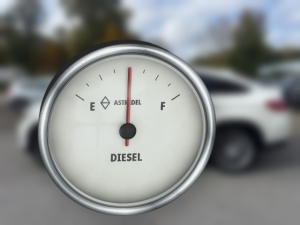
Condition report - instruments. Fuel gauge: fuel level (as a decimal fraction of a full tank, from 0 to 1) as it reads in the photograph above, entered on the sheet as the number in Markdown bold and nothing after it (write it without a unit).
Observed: **0.5**
